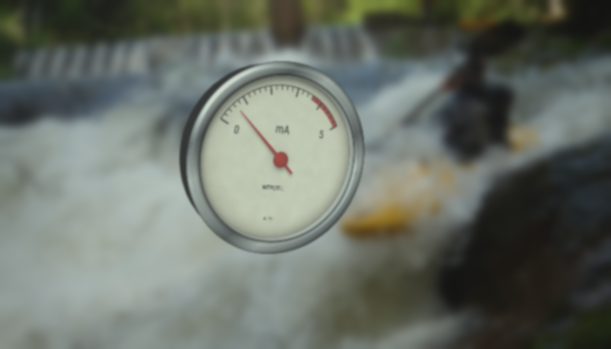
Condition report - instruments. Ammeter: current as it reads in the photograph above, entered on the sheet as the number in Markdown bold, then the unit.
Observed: **0.6** mA
